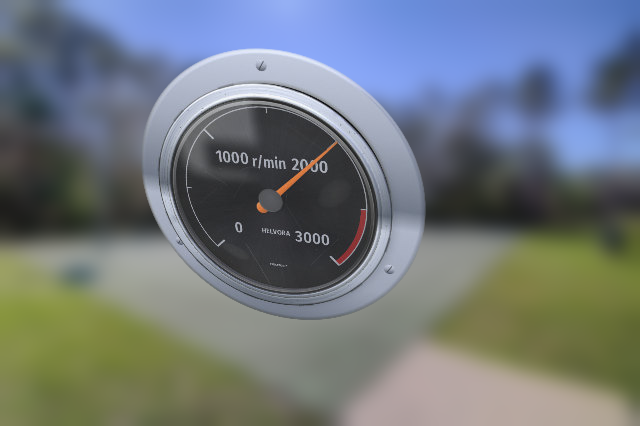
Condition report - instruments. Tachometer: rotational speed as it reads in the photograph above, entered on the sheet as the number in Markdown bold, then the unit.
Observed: **2000** rpm
